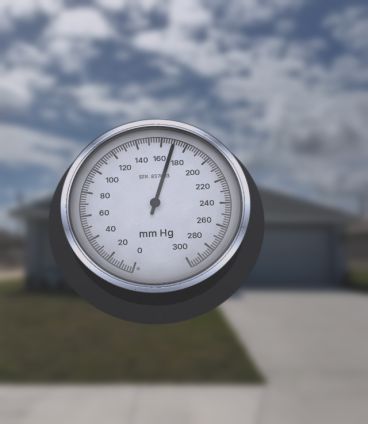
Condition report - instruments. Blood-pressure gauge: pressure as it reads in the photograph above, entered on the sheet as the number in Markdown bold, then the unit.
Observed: **170** mmHg
